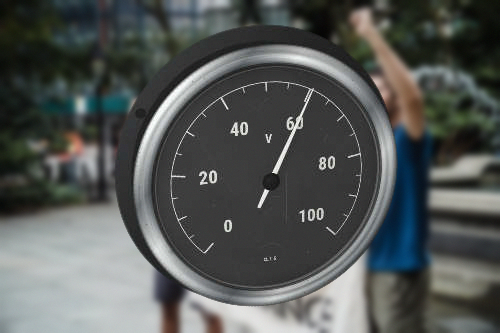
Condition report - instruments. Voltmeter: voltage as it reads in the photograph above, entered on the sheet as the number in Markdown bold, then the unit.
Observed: **60** V
